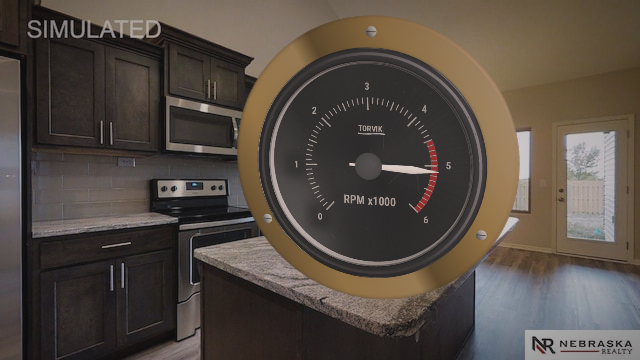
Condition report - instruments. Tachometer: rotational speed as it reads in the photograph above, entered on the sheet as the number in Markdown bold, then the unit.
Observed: **5100** rpm
